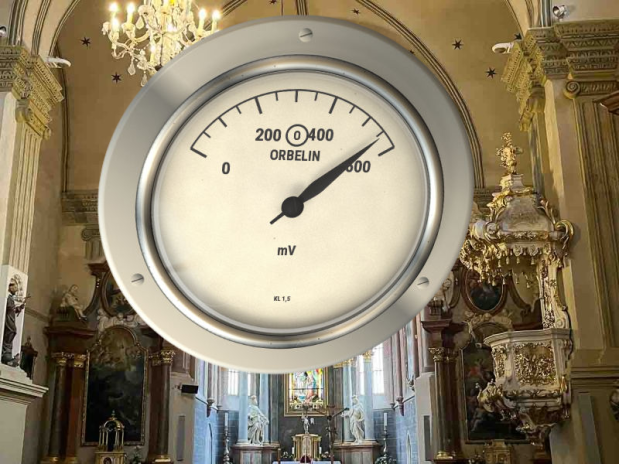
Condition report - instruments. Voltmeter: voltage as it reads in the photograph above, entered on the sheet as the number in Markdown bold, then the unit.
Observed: **550** mV
